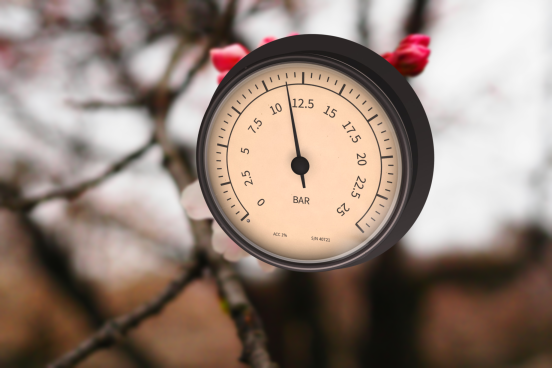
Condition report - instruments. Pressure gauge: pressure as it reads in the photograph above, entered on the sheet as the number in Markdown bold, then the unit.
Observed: **11.5** bar
